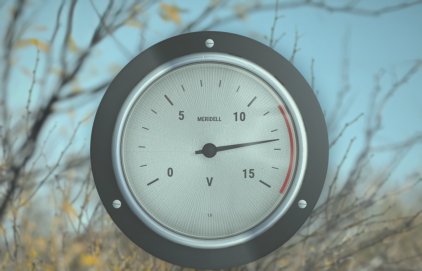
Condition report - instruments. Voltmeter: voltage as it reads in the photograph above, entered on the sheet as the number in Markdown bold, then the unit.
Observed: **12.5** V
